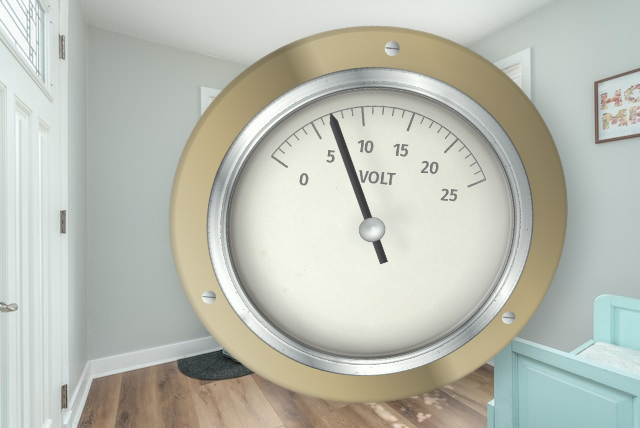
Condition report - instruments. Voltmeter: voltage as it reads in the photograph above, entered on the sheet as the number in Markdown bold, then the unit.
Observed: **7** V
